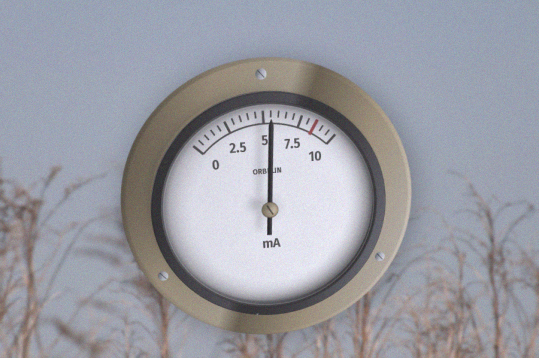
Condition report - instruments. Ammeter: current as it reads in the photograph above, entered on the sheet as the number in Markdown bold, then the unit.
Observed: **5.5** mA
